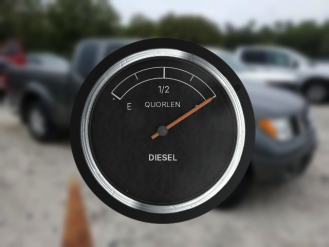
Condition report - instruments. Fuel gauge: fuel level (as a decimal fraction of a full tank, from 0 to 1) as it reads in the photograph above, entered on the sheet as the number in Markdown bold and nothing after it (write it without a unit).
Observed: **1**
